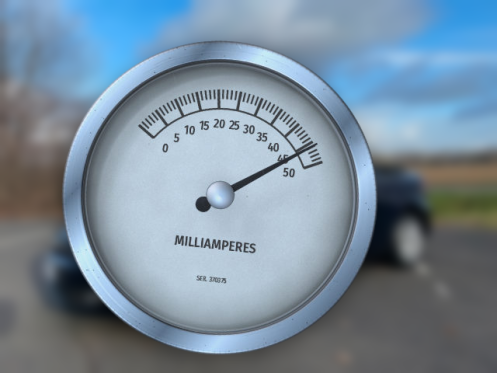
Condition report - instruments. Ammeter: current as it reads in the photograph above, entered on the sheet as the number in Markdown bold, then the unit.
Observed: **46** mA
